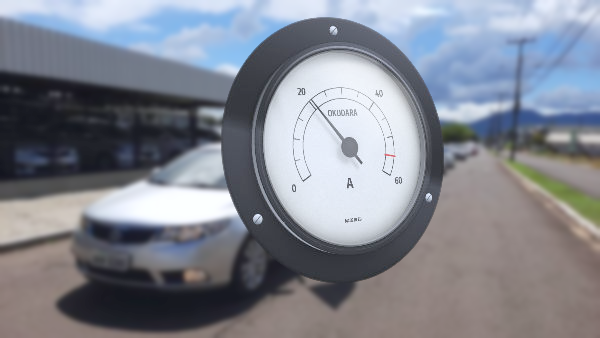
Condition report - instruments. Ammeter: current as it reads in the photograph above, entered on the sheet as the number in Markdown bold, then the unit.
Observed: **20** A
